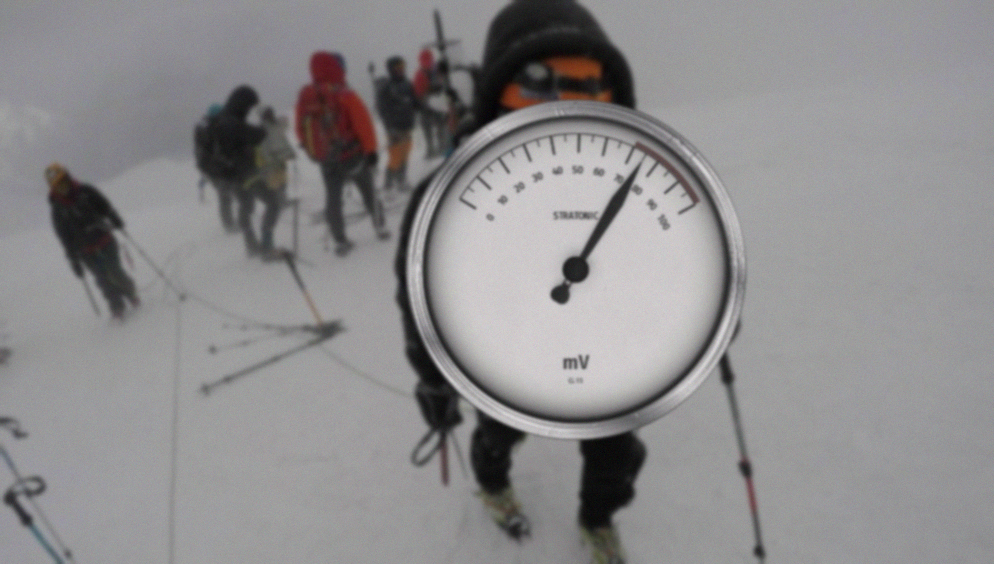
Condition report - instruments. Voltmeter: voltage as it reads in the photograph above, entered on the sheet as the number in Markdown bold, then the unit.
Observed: **75** mV
